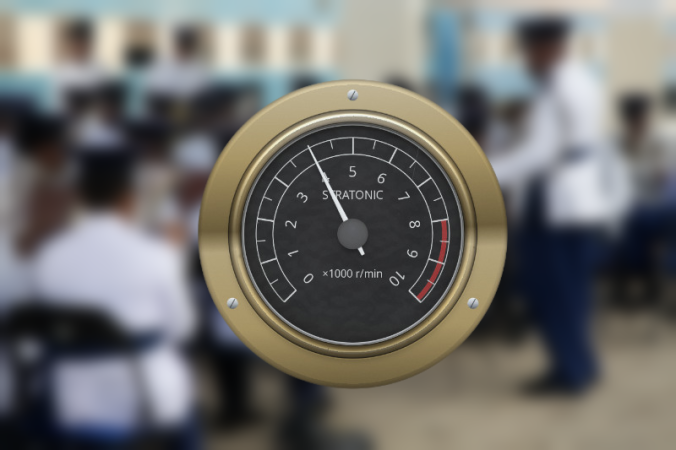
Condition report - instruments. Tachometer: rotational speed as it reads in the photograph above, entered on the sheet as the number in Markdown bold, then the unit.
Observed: **4000** rpm
